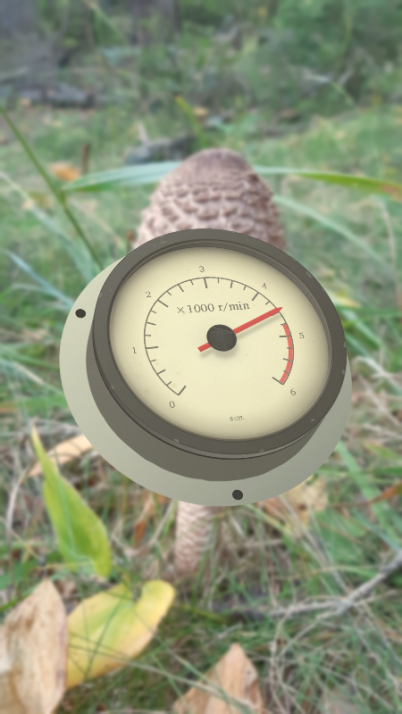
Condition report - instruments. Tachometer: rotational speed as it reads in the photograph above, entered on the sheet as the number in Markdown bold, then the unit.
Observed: **4500** rpm
